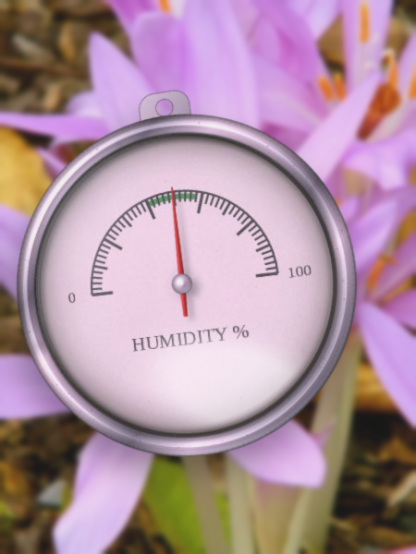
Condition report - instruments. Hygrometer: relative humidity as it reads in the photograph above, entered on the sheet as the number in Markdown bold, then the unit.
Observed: **50** %
